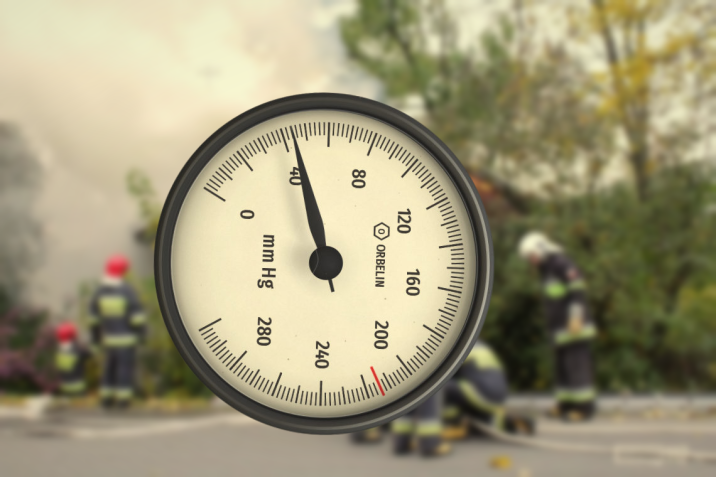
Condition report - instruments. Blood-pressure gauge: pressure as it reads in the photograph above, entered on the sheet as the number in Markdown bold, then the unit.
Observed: **44** mmHg
